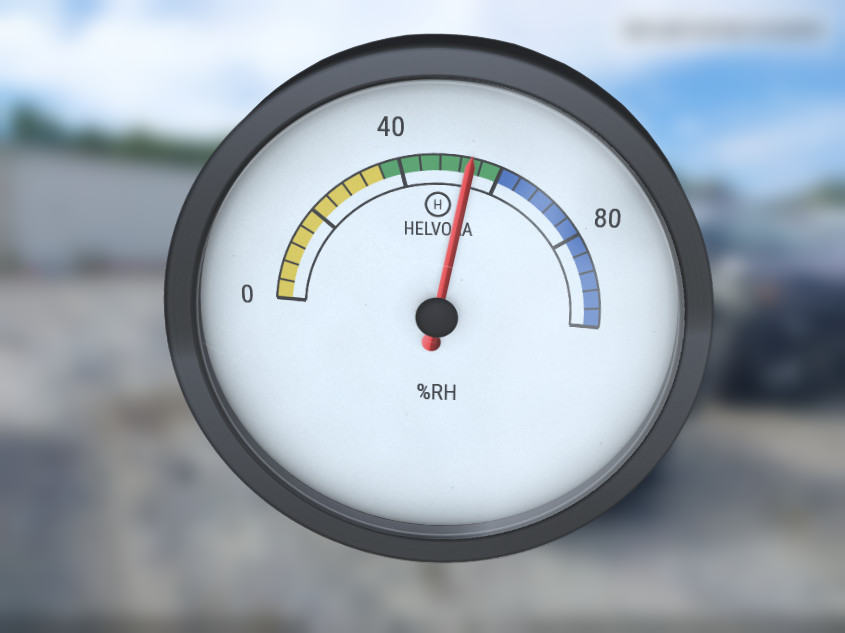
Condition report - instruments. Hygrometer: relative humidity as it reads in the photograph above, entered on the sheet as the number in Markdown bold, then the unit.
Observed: **54** %
